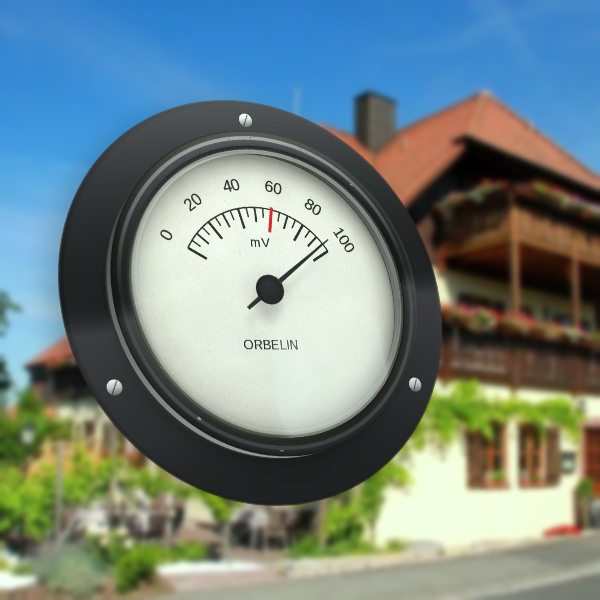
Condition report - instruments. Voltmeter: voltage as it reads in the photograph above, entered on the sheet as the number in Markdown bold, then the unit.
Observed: **95** mV
